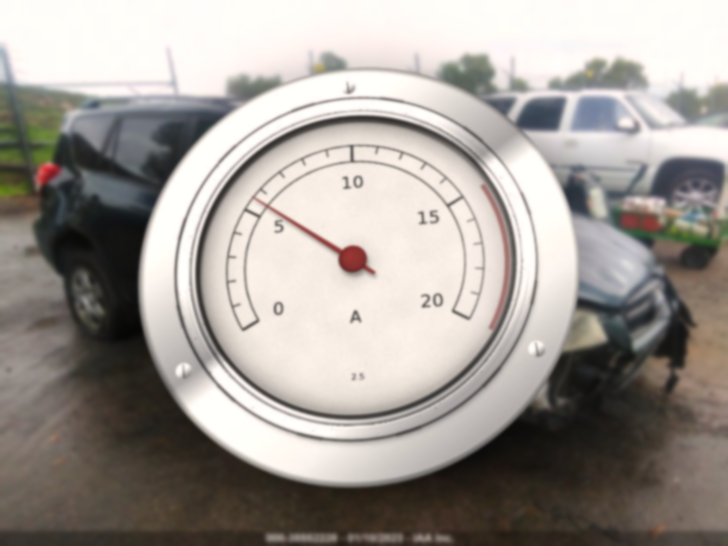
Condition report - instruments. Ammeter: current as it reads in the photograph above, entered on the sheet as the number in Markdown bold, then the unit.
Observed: **5.5** A
